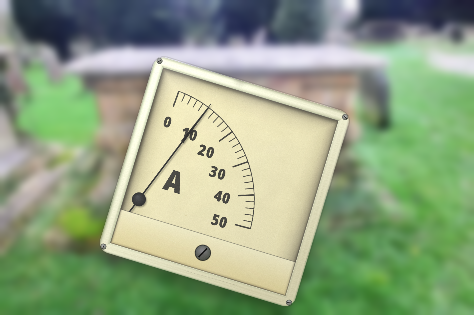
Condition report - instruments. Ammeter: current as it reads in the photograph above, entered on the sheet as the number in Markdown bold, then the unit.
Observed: **10** A
